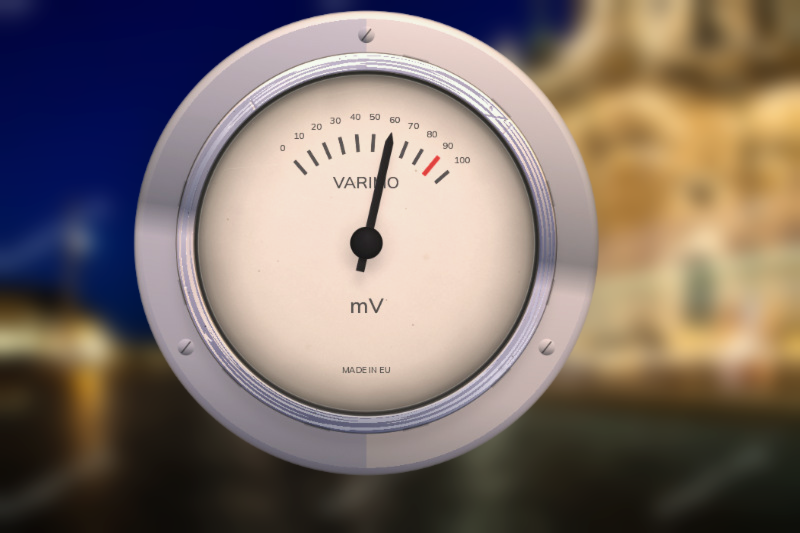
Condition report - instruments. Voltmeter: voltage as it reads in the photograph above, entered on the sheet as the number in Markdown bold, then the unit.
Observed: **60** mV
